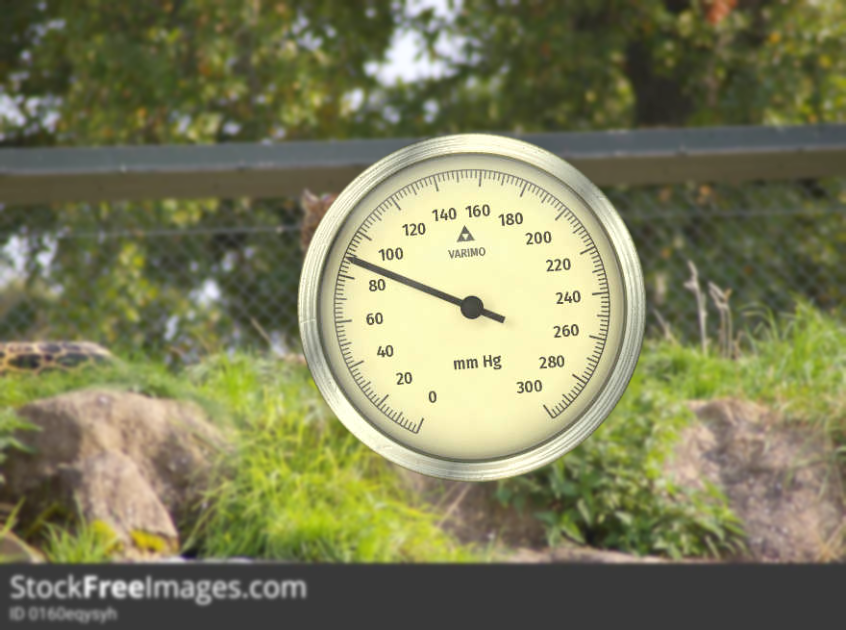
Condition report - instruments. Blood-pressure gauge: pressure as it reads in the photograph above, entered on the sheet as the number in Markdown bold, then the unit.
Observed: **88** mmHg
